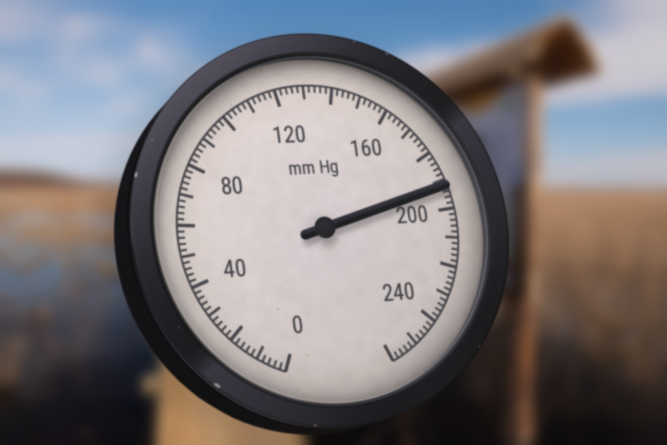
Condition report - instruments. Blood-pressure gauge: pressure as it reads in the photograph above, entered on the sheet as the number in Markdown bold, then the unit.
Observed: **192** mmHg
